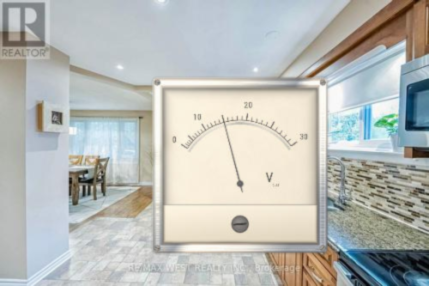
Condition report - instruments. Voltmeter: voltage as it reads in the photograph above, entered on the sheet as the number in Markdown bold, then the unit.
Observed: **15** V
